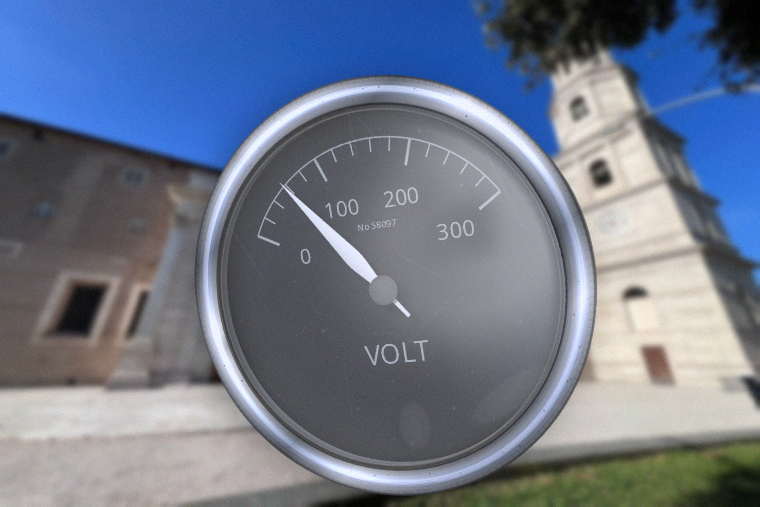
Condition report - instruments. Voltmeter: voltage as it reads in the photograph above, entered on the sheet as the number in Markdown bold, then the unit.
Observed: **60** V
